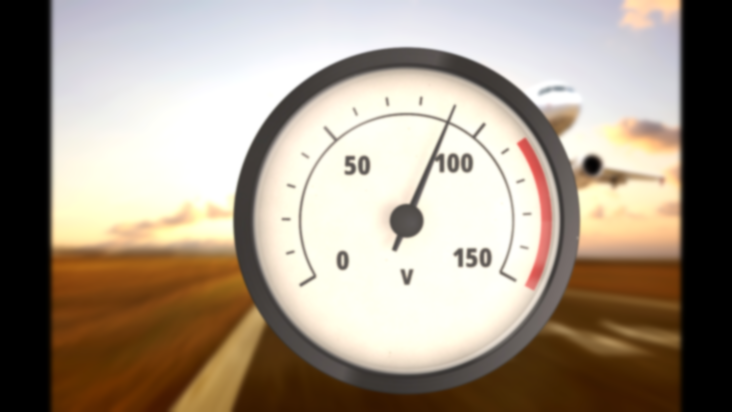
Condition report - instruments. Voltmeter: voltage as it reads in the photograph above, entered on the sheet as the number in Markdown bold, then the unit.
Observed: **90** V
